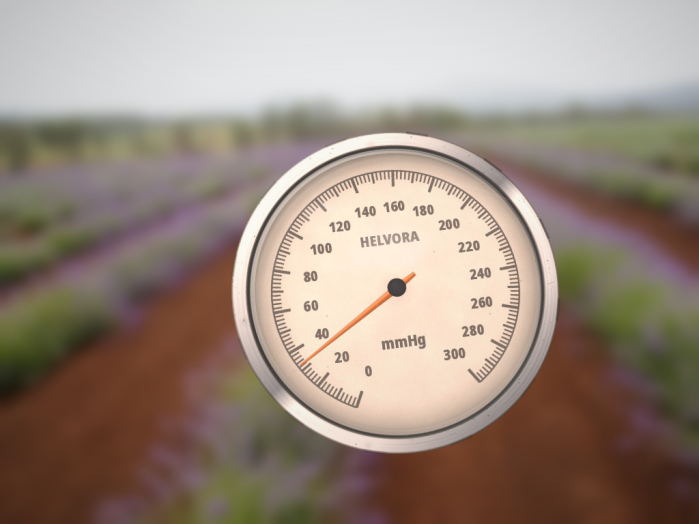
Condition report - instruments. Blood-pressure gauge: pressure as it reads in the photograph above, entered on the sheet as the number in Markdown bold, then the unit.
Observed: **32** mmHg
